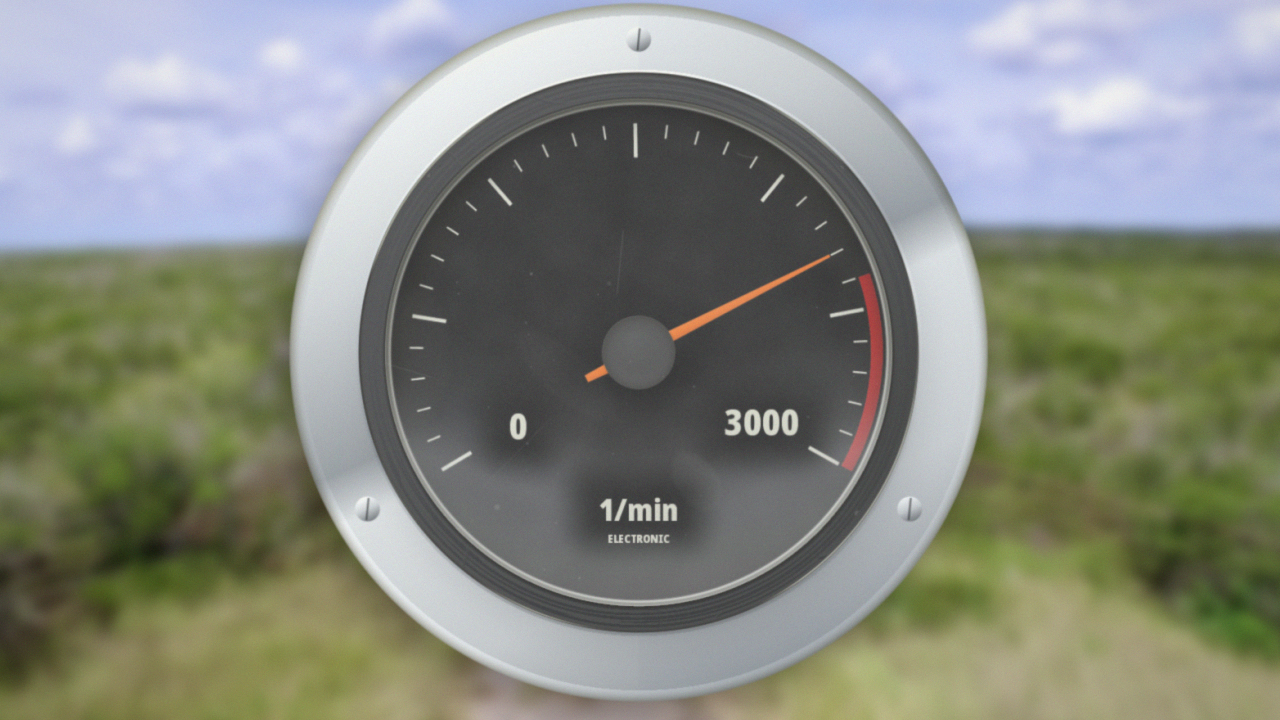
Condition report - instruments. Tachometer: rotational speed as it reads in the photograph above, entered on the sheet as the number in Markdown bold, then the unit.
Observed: **2300** rpm
